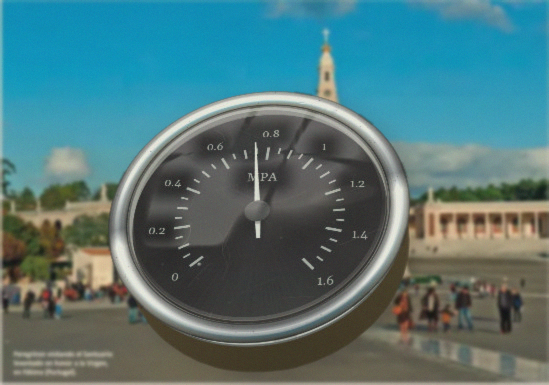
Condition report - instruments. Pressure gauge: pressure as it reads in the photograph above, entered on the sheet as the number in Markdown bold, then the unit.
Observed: **0.75** MPa
